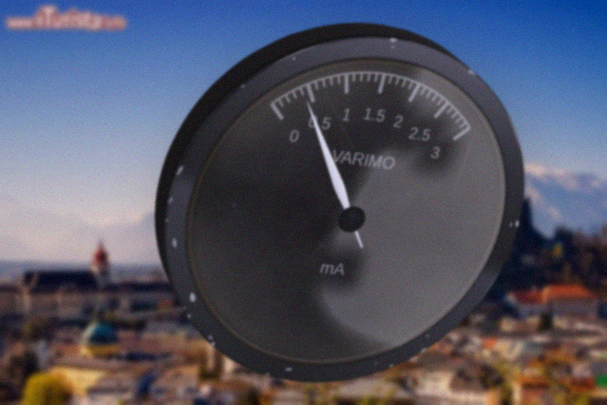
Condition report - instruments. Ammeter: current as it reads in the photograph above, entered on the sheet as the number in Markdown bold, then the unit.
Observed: **0.4** mA
